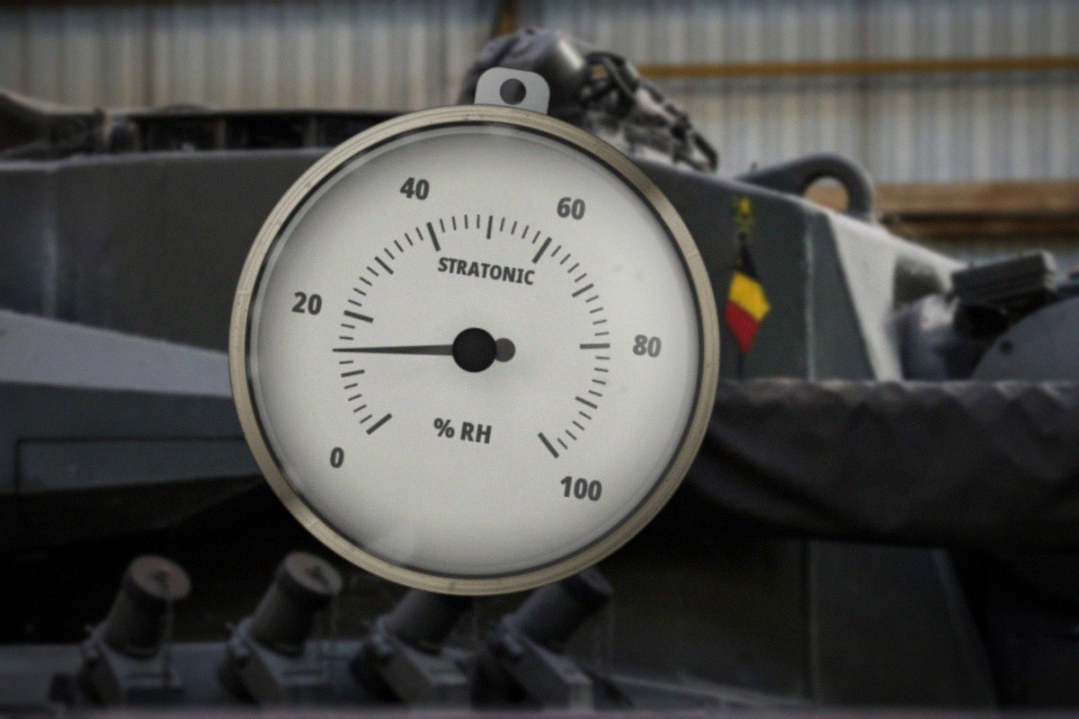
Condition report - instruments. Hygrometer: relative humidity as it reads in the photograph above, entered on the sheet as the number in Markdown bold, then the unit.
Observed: **14** %
